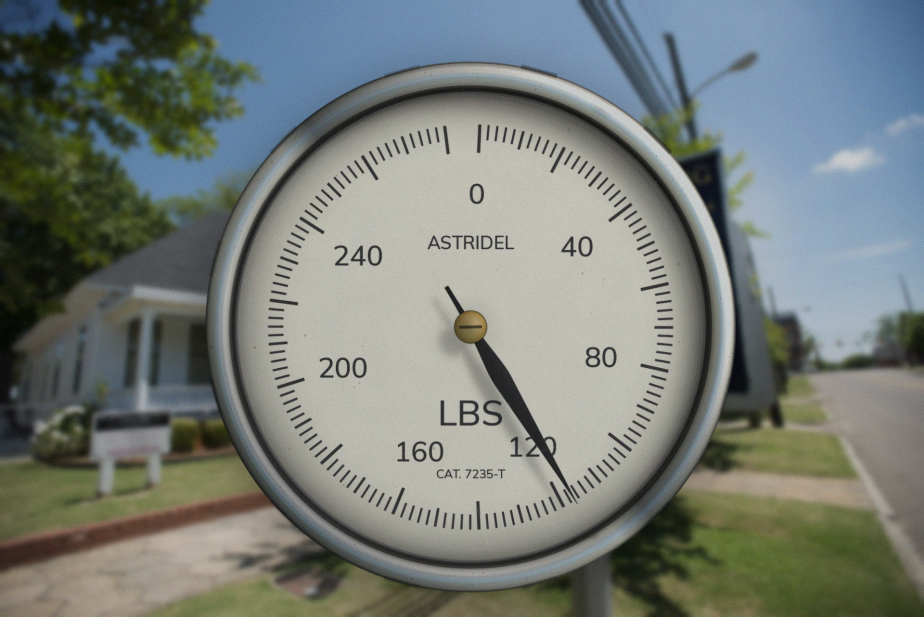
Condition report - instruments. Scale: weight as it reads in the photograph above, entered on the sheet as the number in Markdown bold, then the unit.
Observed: **117** lb
